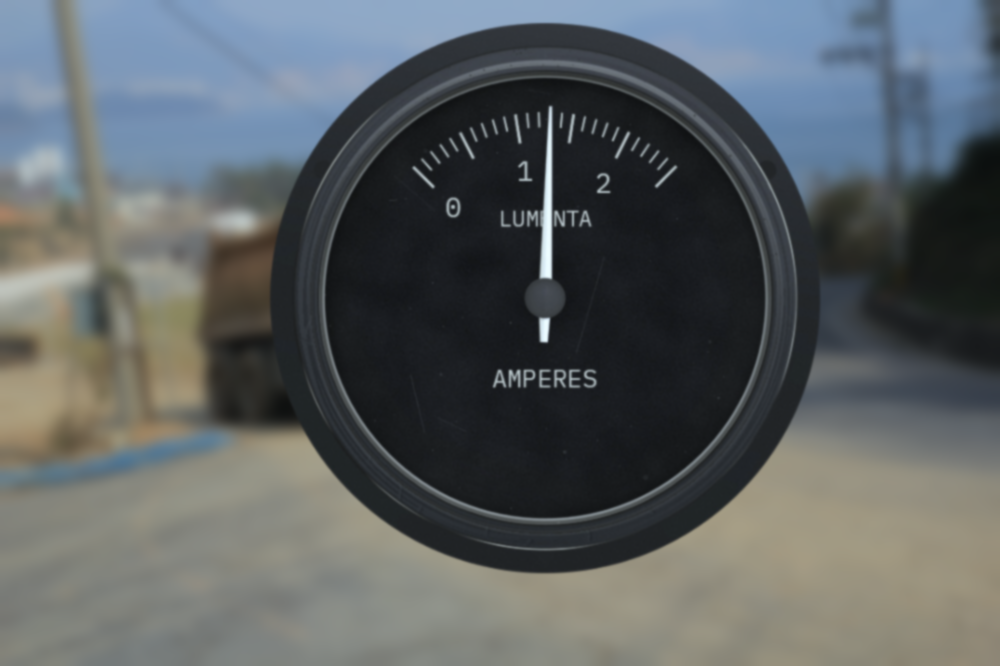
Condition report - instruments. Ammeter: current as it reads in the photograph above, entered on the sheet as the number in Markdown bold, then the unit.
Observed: **1.3** A
